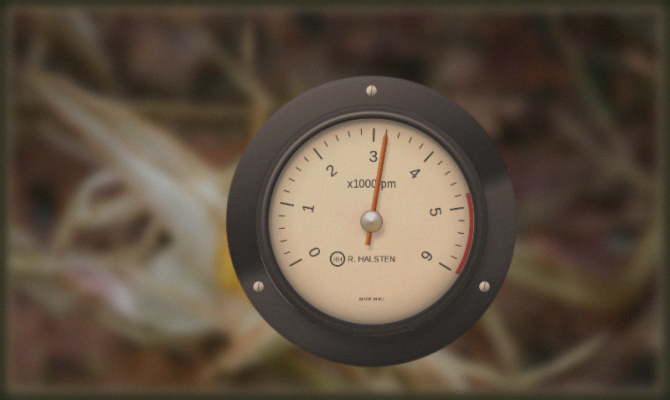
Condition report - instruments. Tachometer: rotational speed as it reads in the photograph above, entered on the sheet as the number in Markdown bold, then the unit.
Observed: **3200** rpm
